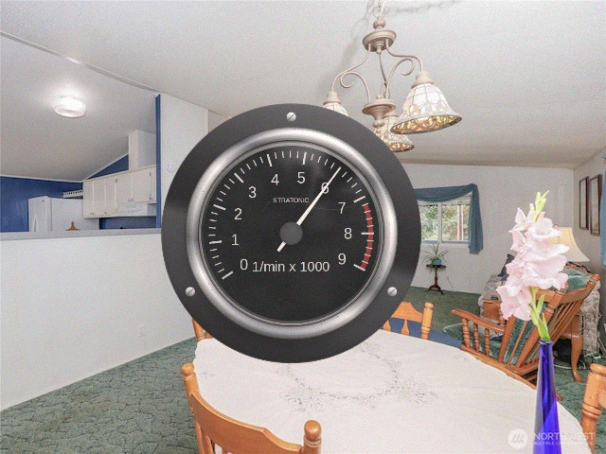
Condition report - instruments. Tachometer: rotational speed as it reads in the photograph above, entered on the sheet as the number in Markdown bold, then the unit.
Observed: **6000** rpm
